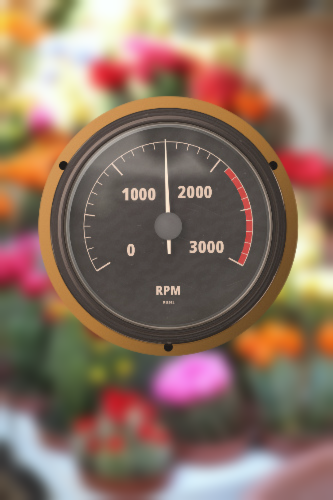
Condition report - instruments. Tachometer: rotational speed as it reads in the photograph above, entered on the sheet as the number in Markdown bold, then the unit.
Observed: **1500** rpm
